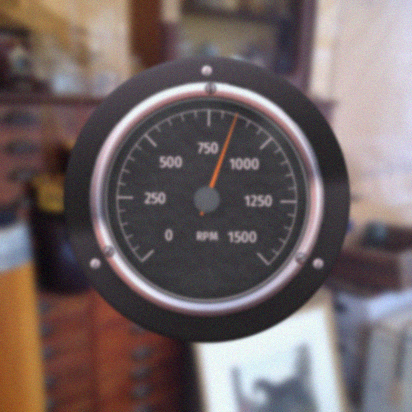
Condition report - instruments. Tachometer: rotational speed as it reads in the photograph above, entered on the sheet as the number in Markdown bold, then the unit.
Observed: **850** rpm
